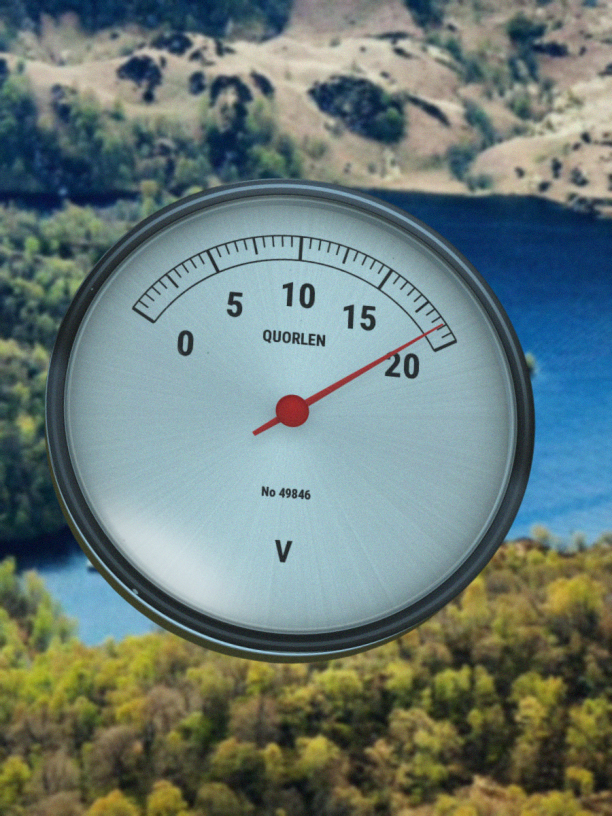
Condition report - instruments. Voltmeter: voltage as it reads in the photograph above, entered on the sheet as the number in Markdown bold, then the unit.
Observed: **19** V
